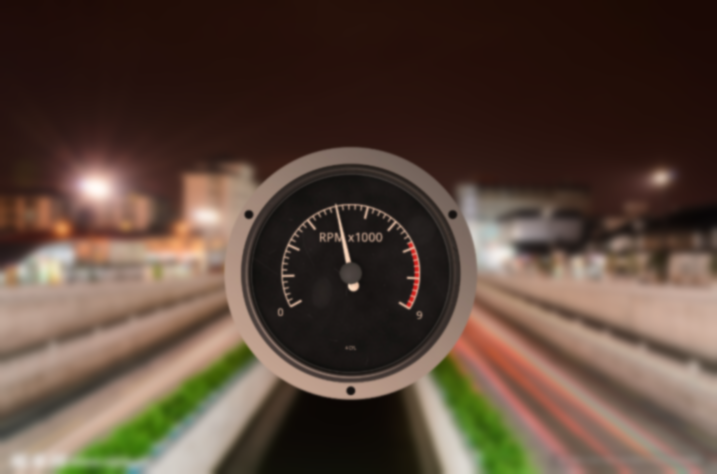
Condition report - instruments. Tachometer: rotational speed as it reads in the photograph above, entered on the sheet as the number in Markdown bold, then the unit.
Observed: **4000** rpm
